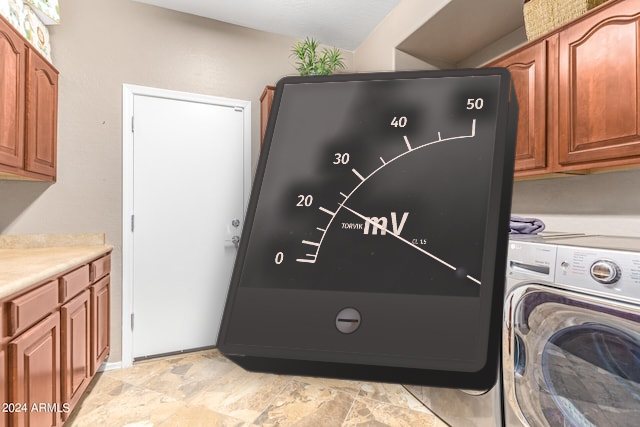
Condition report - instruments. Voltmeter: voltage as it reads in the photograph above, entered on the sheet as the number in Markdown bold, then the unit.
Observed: **22.5** mV
